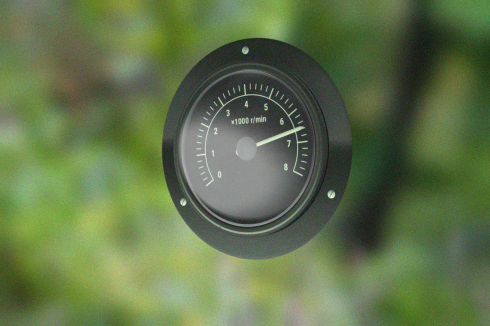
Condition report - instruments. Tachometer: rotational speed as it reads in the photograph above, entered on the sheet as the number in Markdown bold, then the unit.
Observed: **6600** rpm
